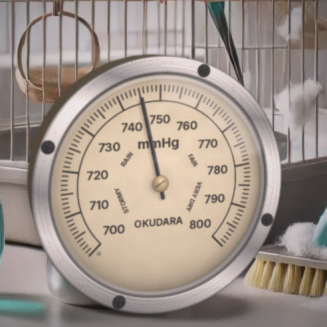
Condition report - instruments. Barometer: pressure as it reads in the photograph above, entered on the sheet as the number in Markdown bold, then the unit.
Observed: **745** mmHg
